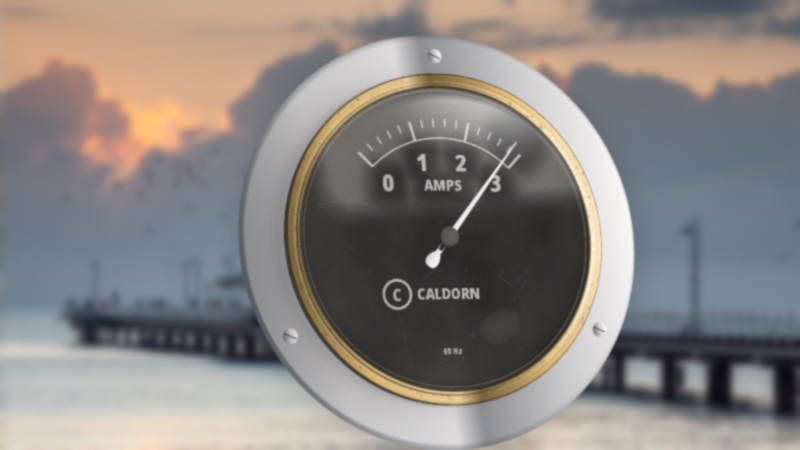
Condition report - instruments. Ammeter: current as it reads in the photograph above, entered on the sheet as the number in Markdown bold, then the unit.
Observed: **2.8** A
